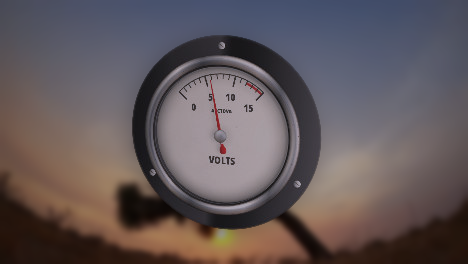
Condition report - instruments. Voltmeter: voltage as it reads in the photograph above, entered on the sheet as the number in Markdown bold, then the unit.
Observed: **6** V
